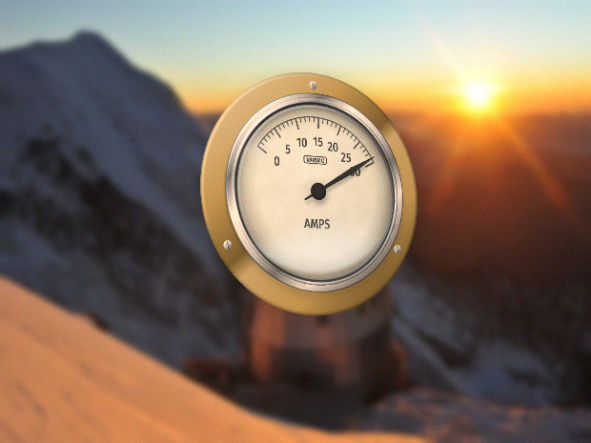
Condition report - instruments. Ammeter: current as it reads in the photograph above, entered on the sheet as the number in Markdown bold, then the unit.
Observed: **29** A
